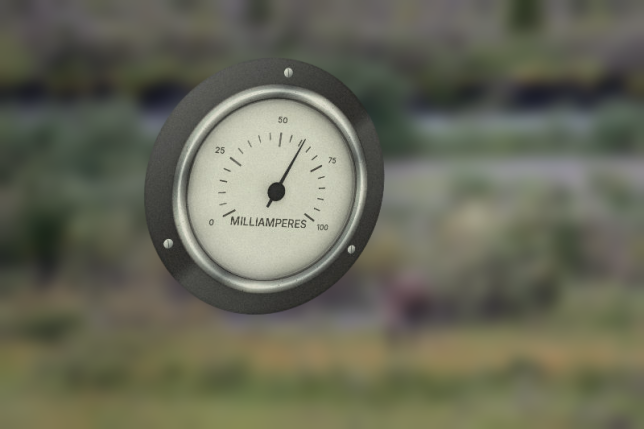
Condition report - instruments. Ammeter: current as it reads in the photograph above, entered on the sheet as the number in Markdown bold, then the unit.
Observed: **60** mA
